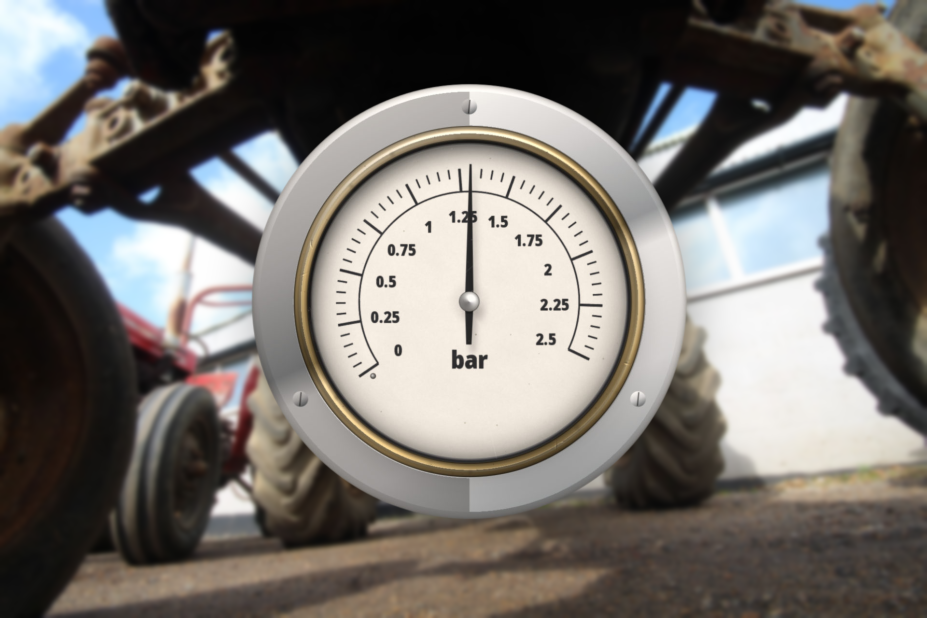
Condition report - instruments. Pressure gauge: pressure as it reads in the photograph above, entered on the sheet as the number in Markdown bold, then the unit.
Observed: **1.3** bar
